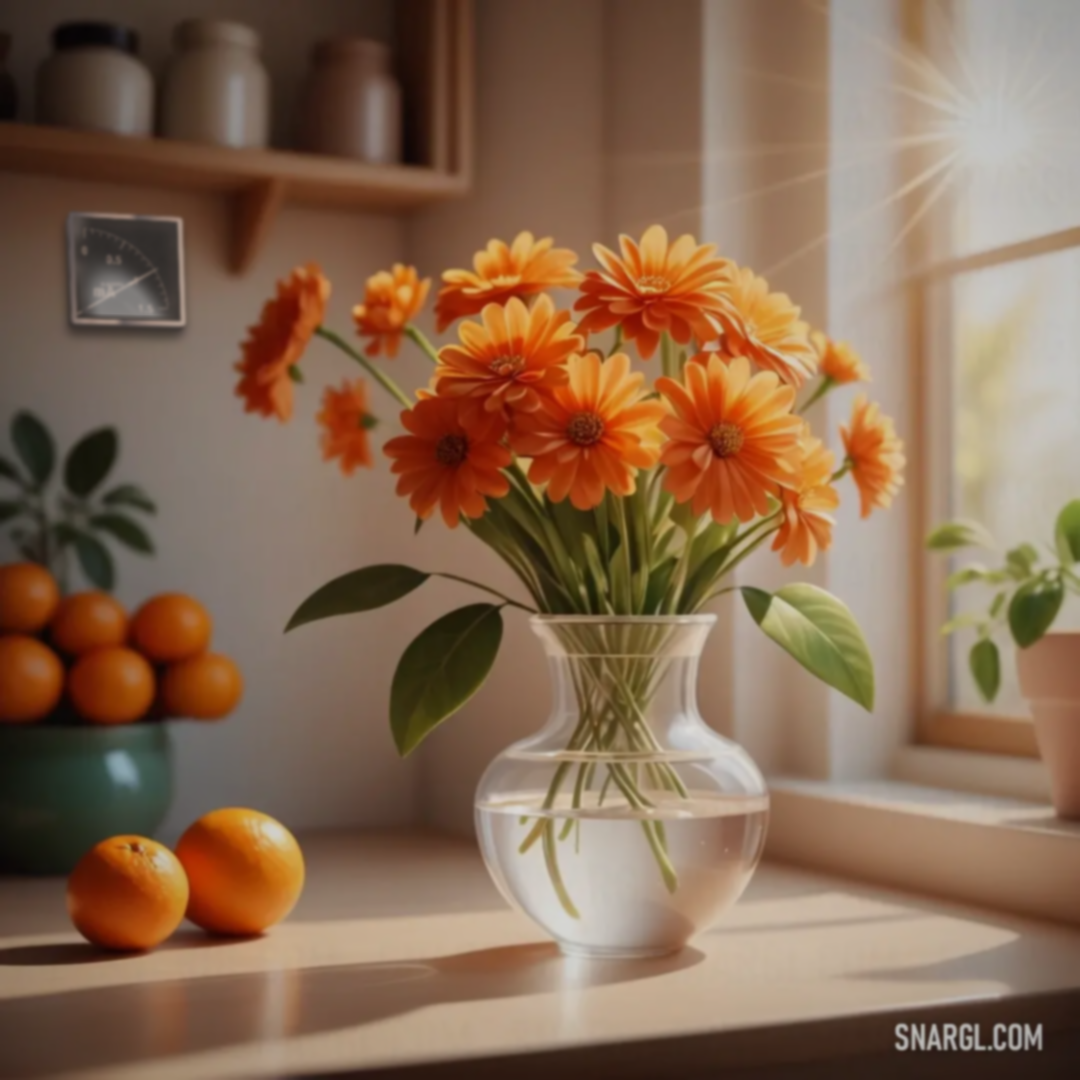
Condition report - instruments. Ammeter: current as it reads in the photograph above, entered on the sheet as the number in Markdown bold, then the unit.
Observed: **1** mA
